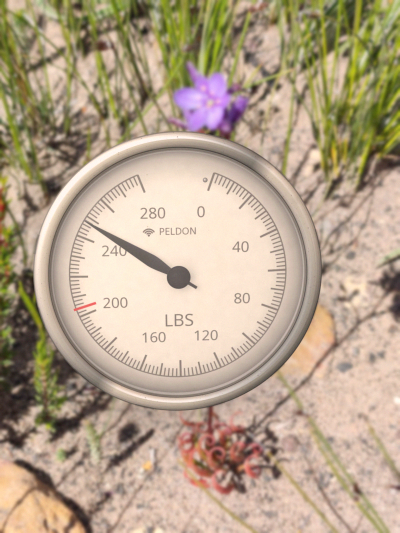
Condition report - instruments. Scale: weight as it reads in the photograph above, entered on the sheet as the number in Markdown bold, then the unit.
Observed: **248** lb
